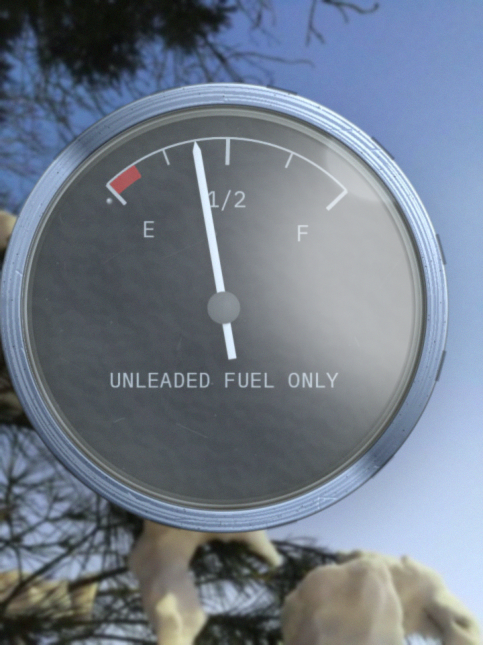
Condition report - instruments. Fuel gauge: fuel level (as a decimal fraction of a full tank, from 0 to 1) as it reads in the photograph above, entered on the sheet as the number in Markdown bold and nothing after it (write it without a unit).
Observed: **0.375**
